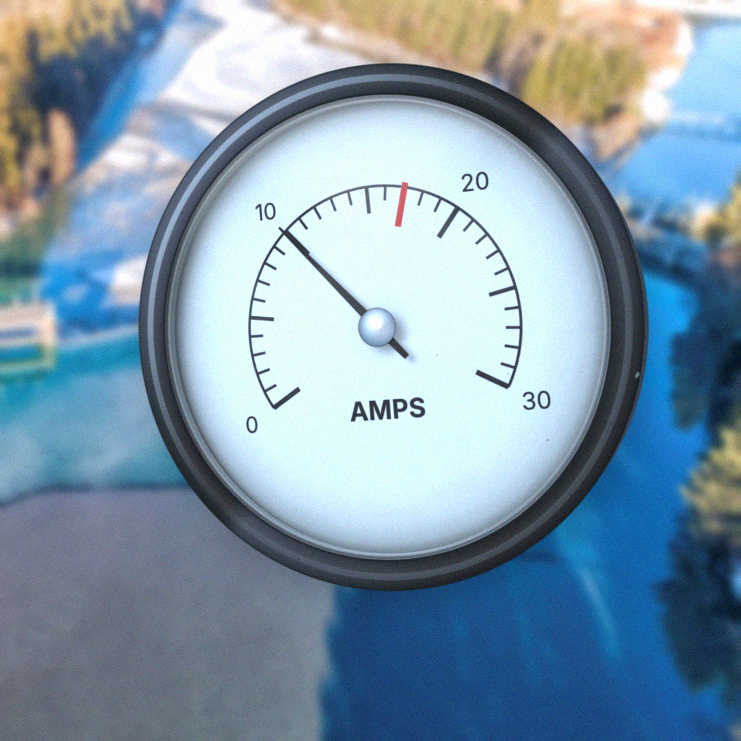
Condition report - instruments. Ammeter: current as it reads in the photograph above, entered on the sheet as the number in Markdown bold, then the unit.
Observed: **10** A
